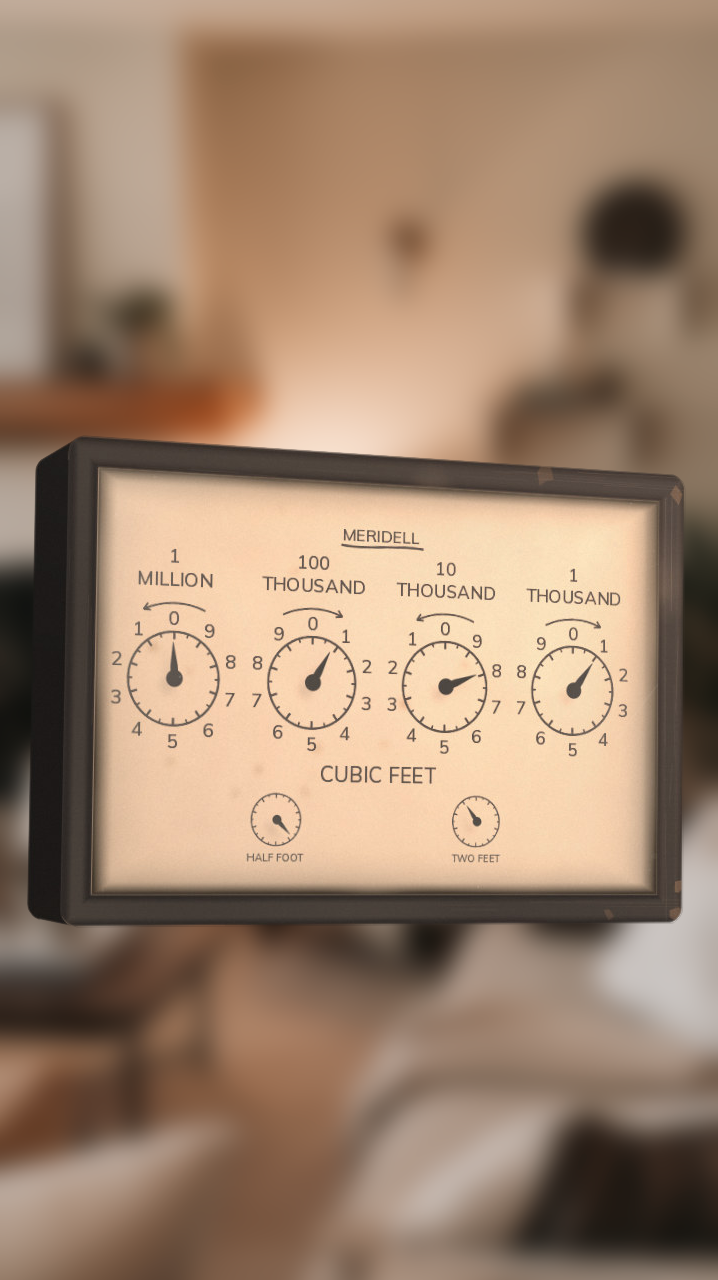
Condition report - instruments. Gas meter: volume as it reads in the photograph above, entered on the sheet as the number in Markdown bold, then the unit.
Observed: **8100** ft³
